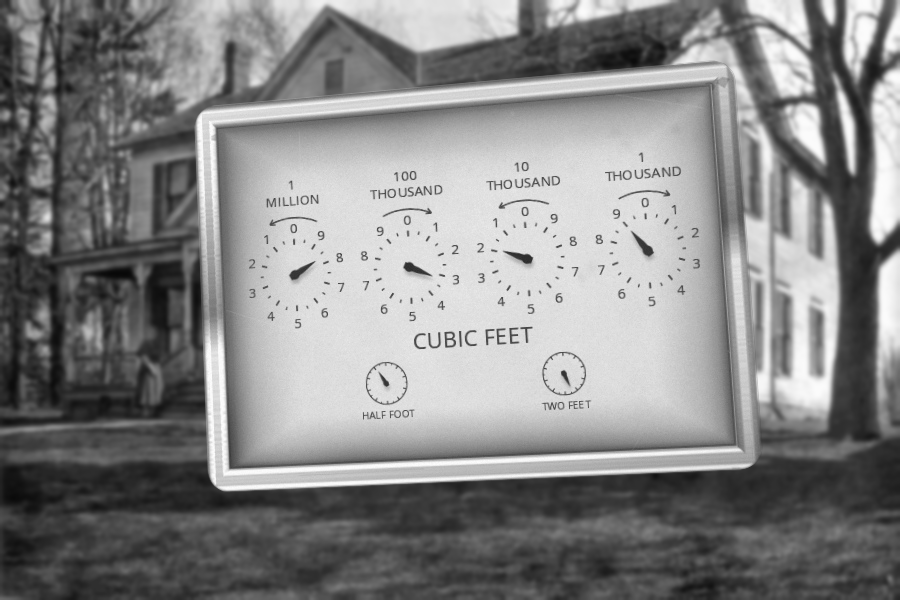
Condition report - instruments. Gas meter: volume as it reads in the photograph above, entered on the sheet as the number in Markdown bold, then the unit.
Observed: **831900** ft³
